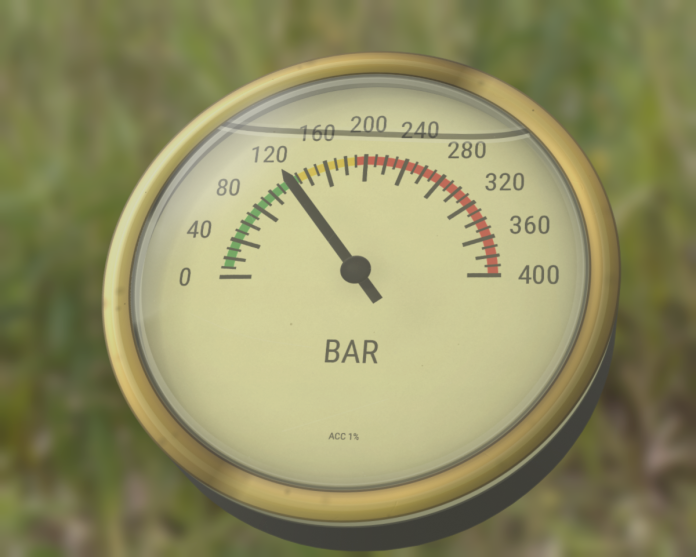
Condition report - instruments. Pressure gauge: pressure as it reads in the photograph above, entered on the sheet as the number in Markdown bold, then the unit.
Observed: **120** bar
